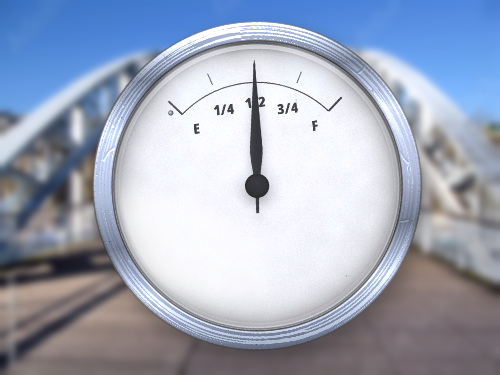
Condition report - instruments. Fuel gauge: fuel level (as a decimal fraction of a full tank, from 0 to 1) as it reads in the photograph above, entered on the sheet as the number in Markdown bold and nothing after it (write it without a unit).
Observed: **0.5**
